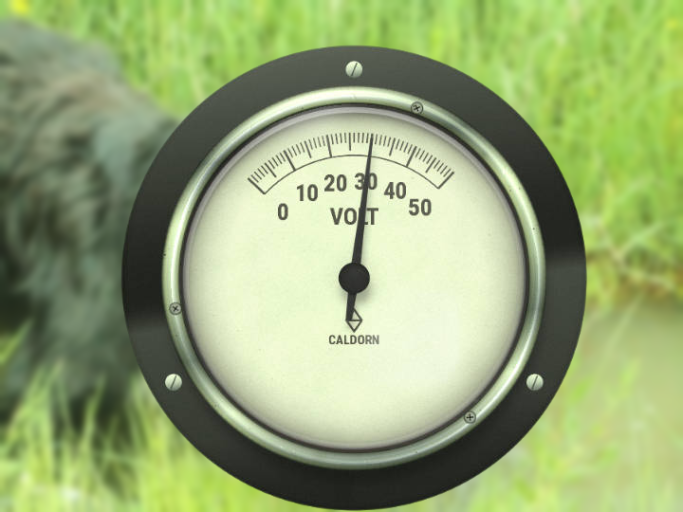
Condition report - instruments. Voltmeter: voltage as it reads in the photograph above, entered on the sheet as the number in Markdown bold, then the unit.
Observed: **30** V
